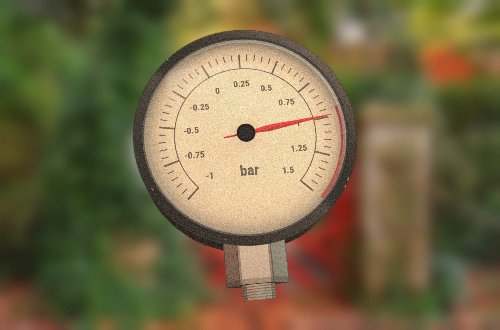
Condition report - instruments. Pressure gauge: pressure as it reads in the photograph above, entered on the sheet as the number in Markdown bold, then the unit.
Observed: **1** bar
